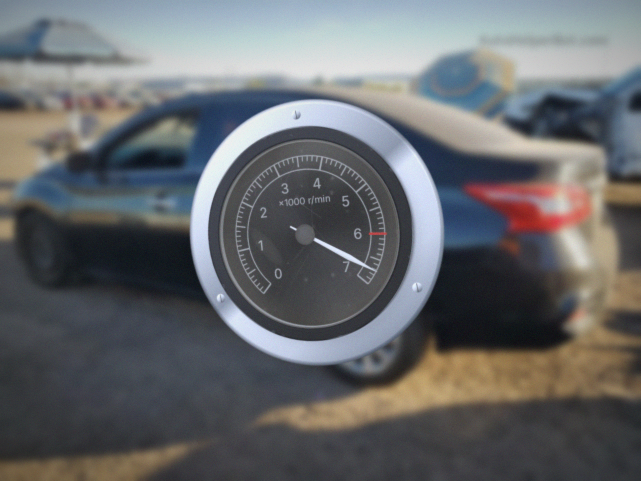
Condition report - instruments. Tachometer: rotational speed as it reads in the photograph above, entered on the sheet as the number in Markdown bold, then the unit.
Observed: **6700** rpm
